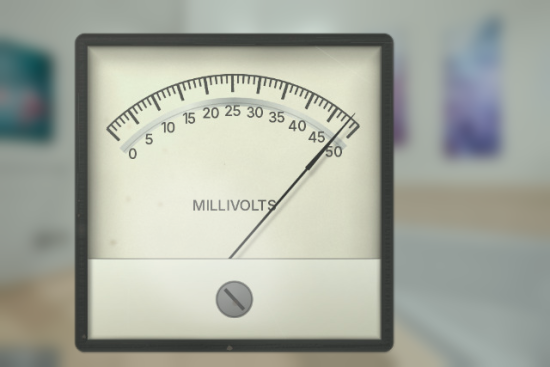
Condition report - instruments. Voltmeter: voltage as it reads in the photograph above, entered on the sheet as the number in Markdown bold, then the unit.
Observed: **48** mV
